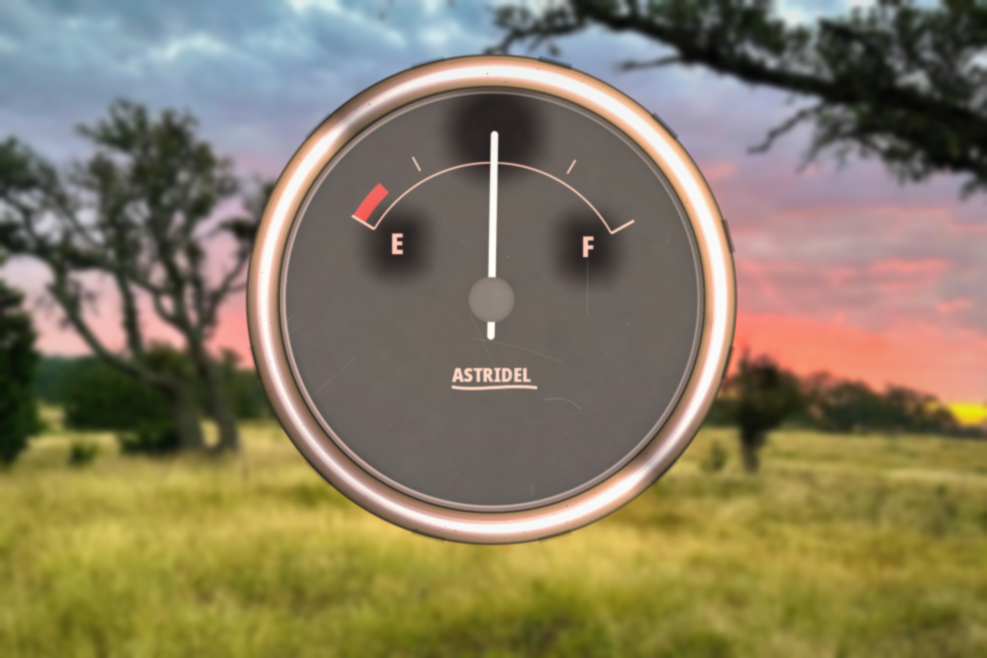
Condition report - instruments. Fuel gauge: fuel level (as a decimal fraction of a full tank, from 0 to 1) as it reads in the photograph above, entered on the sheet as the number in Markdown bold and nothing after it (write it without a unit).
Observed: **0.5**
